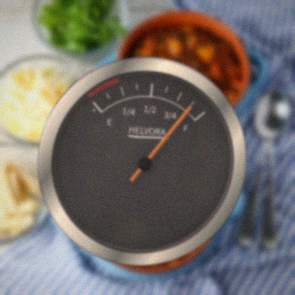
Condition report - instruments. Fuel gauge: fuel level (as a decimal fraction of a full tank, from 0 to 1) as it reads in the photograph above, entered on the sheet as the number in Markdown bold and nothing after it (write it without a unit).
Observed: **0.875**
